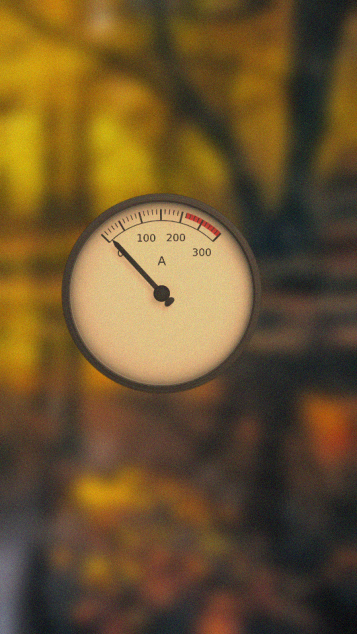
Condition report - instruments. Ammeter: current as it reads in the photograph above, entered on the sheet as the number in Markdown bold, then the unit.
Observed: **10** A
